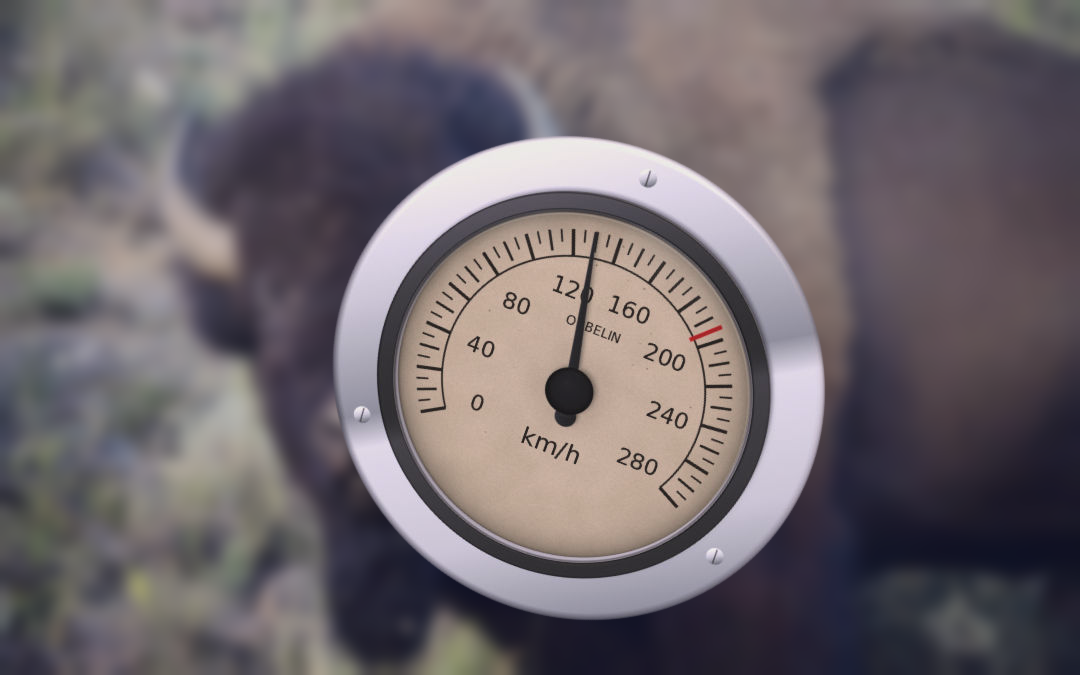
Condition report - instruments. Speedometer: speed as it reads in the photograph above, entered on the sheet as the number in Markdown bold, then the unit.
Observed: **130** km/h
